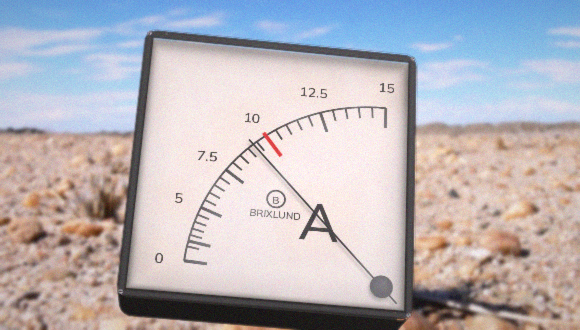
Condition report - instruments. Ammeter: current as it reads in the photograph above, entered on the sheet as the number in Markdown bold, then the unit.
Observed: **9.25** A
